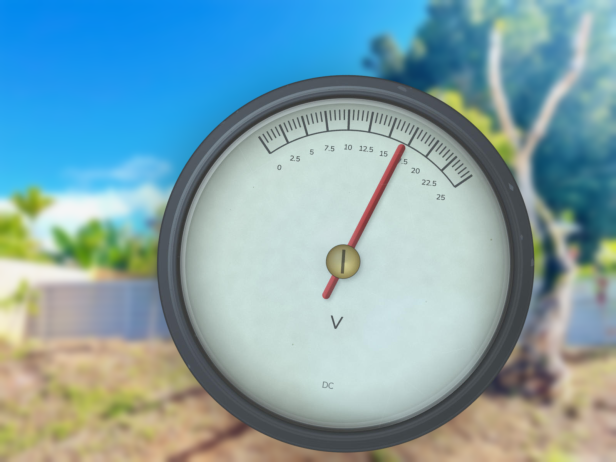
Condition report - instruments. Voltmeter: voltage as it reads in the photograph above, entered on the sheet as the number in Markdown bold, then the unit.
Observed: **17** V
